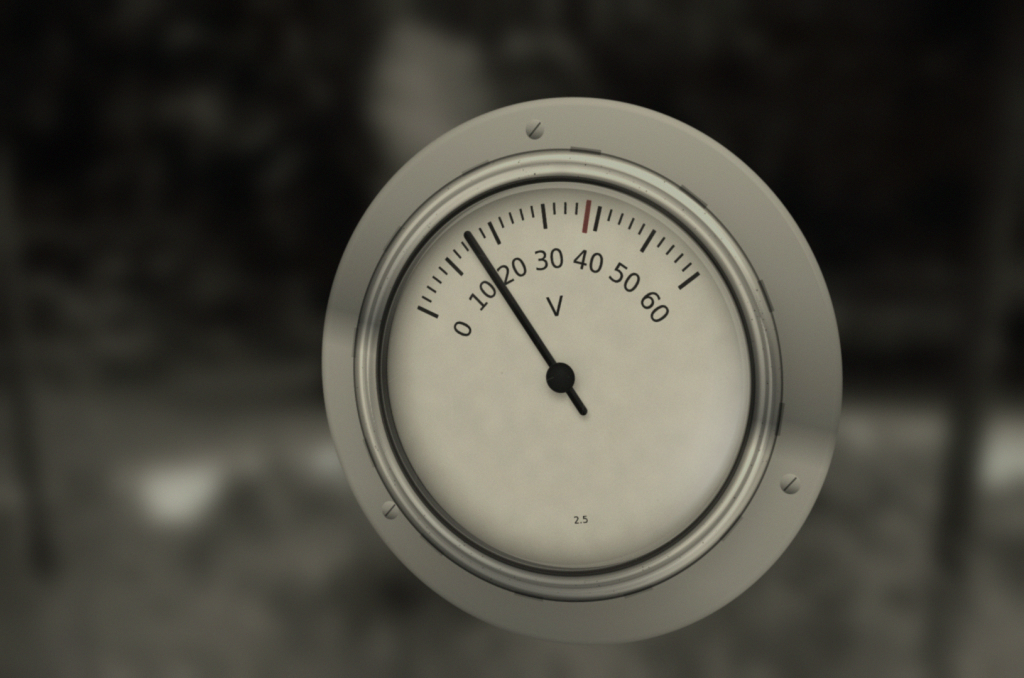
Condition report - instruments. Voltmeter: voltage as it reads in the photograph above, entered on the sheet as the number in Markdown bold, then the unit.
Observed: **16** V
